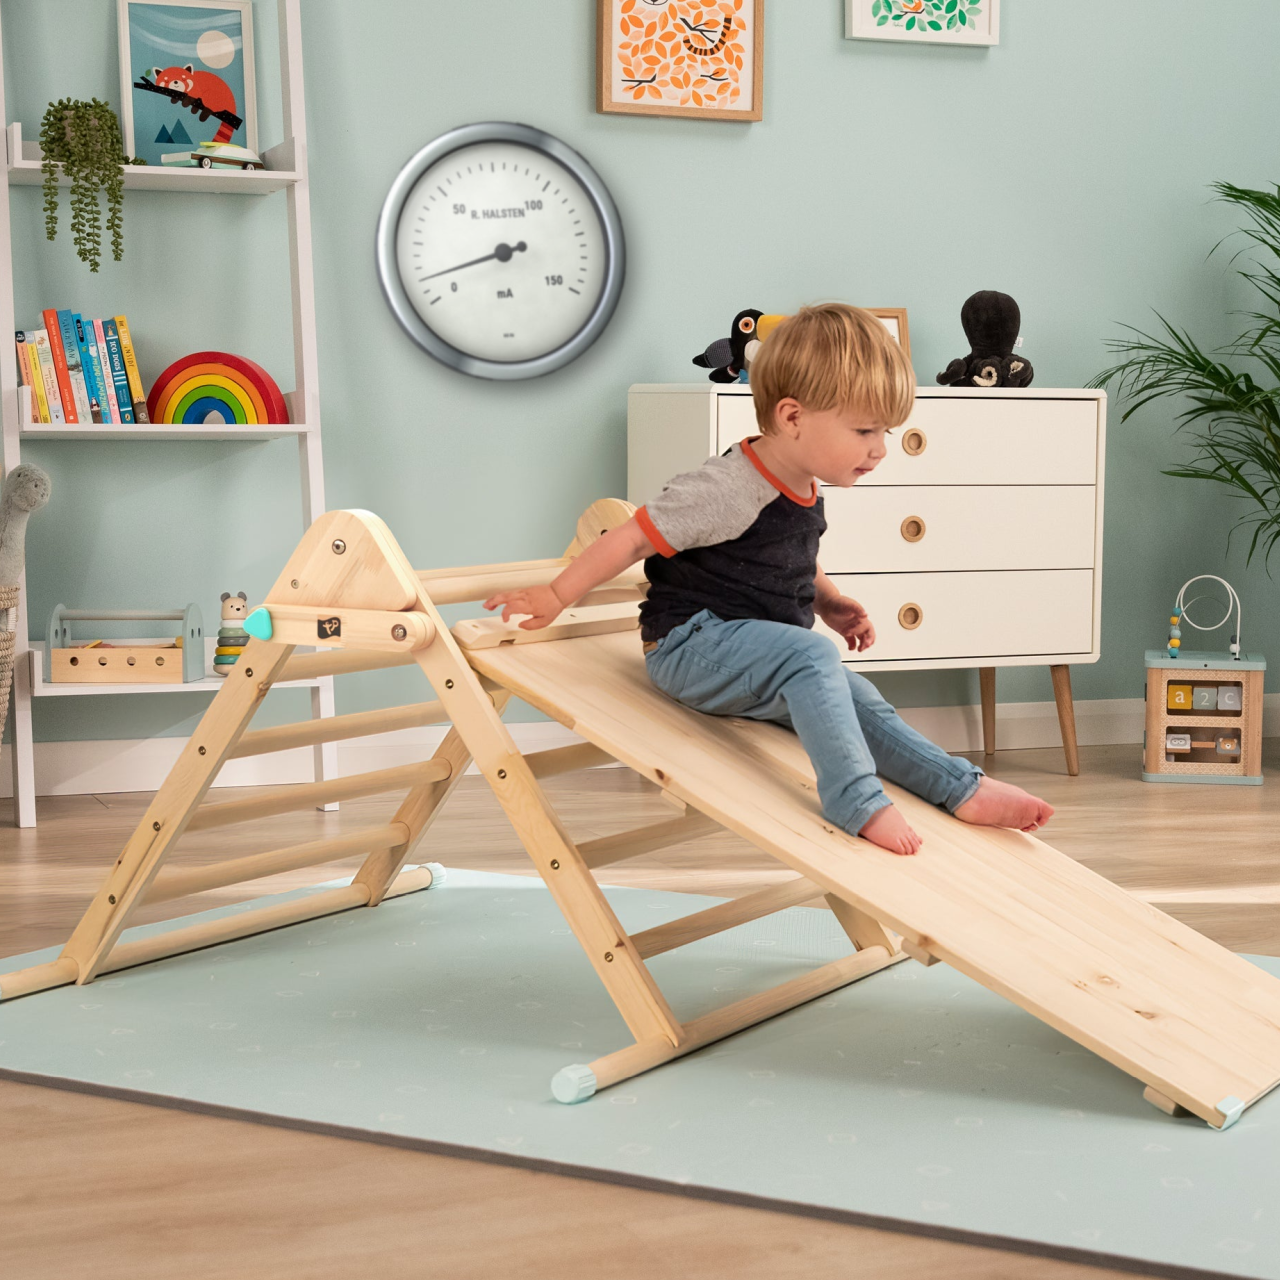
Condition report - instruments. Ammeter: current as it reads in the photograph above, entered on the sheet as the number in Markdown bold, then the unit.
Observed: **10** mA
